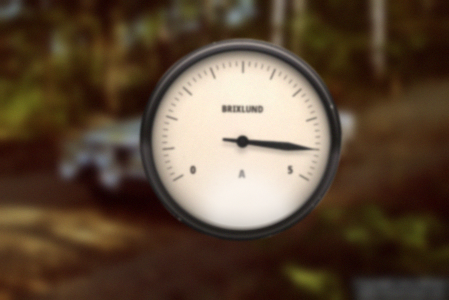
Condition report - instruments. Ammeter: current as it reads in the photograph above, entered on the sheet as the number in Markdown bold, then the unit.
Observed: **4.5** A
